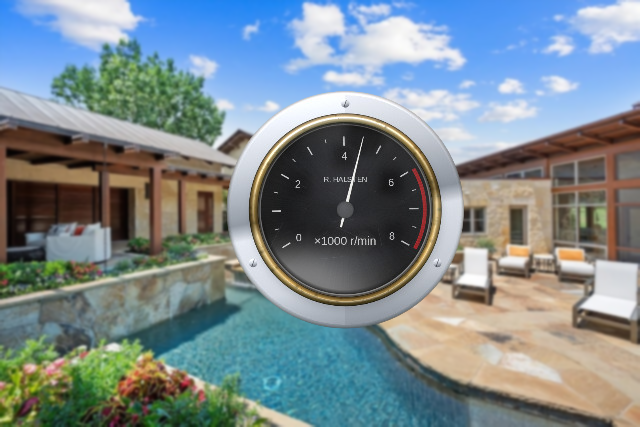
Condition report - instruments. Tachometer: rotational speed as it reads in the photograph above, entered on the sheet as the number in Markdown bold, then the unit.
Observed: **4500** rpm
